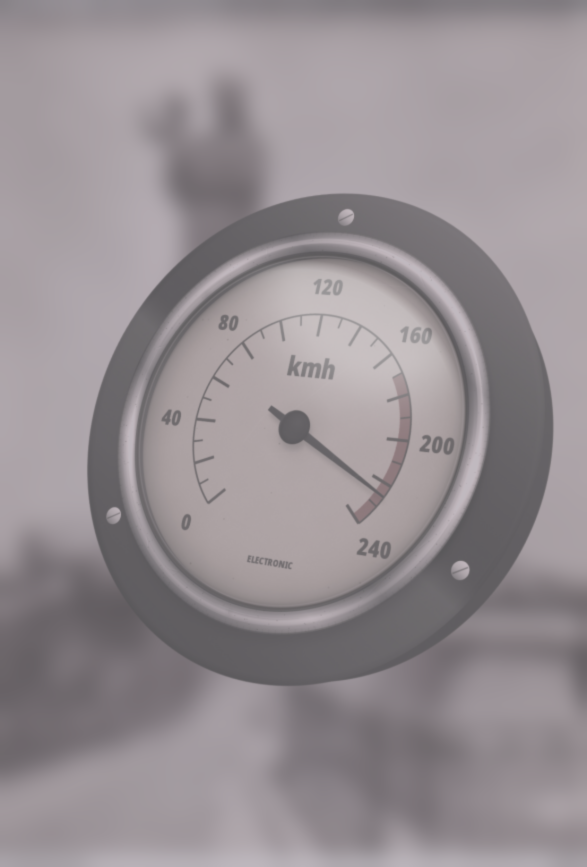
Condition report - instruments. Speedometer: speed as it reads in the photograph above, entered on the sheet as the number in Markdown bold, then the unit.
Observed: **225** km/h
